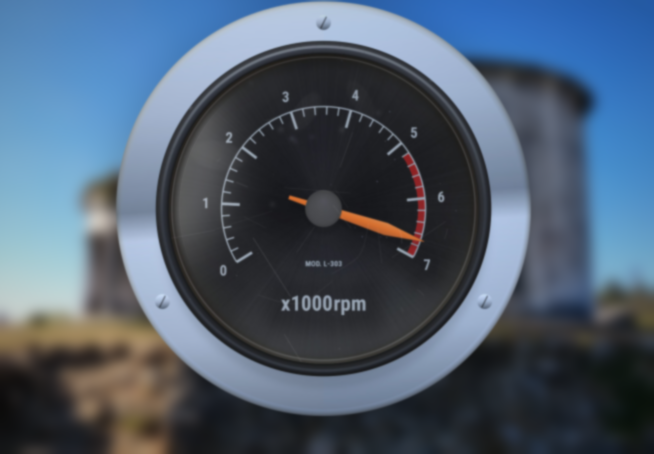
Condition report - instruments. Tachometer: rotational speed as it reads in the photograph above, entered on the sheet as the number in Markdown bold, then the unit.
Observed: **6700** rpm
